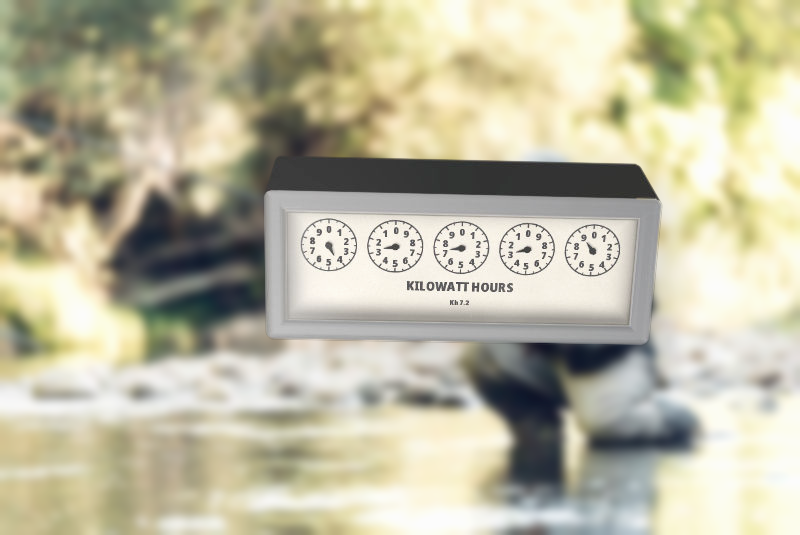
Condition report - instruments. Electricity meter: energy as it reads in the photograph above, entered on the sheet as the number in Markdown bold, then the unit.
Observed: **42729** kWh
